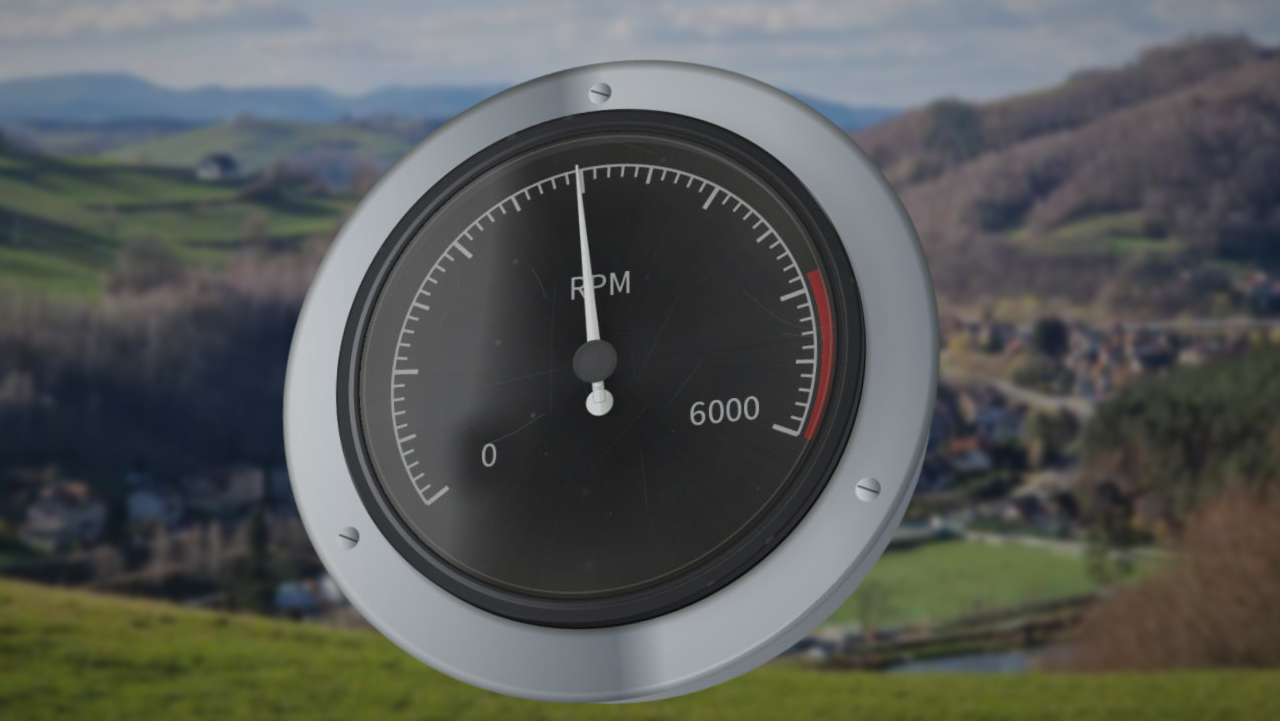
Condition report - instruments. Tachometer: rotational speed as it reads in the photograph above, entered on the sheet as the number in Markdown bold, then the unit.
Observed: **3000** rpm
